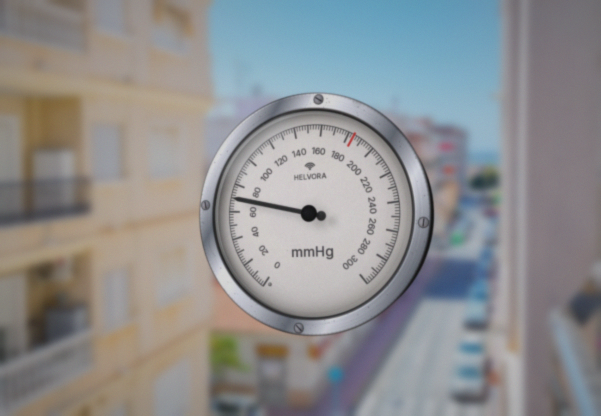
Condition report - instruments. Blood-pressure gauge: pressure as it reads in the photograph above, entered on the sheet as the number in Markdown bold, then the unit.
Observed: **70** mmHg
